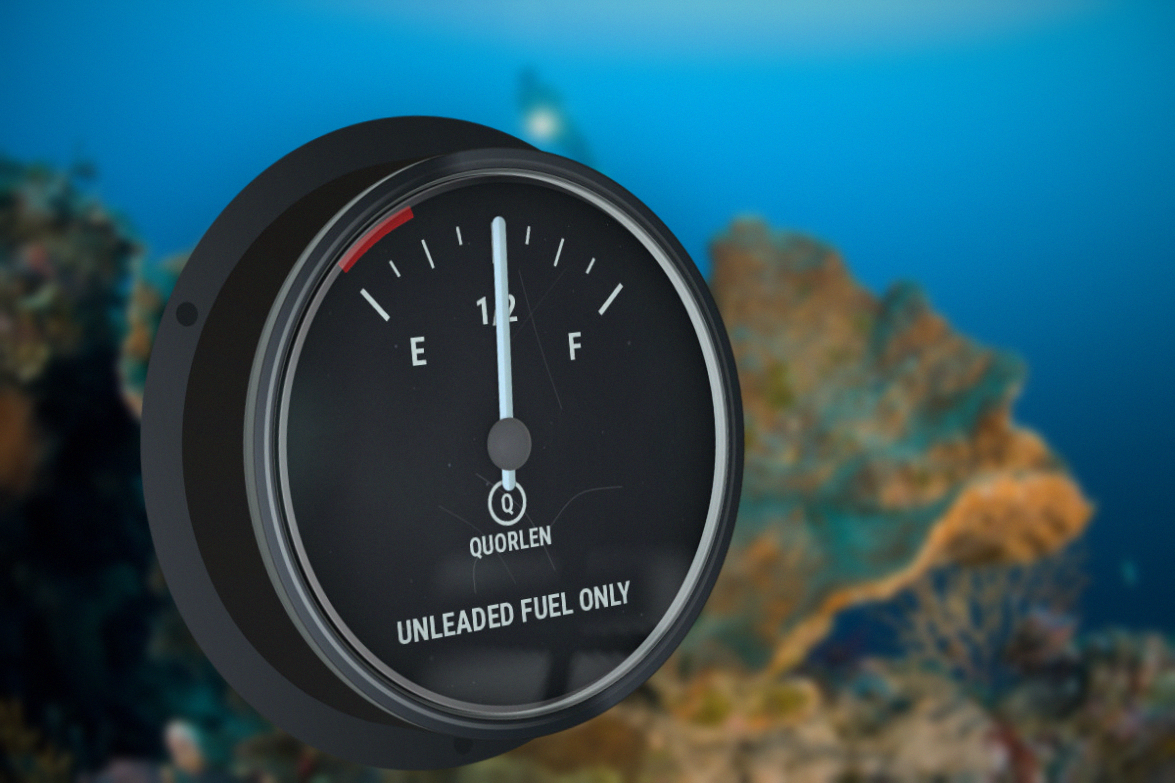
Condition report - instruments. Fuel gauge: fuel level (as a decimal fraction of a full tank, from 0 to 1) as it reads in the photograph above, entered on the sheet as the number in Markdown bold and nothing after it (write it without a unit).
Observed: **0.5**
